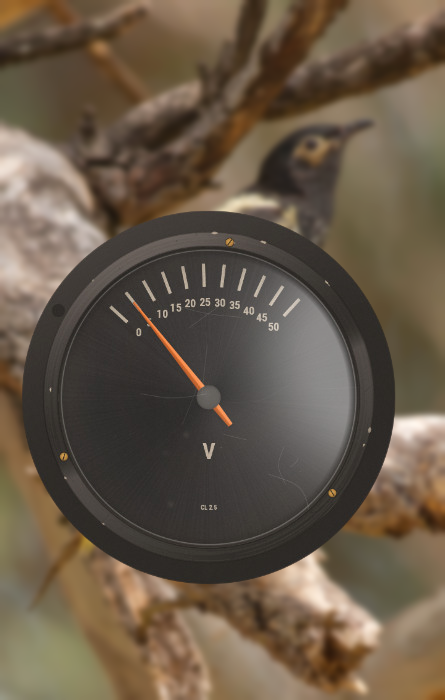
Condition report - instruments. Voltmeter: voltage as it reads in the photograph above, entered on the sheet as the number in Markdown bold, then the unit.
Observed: **5** V
